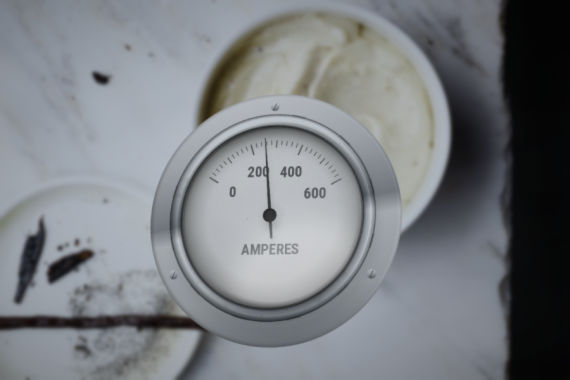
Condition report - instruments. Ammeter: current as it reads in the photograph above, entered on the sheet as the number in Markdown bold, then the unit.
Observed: **260** A
